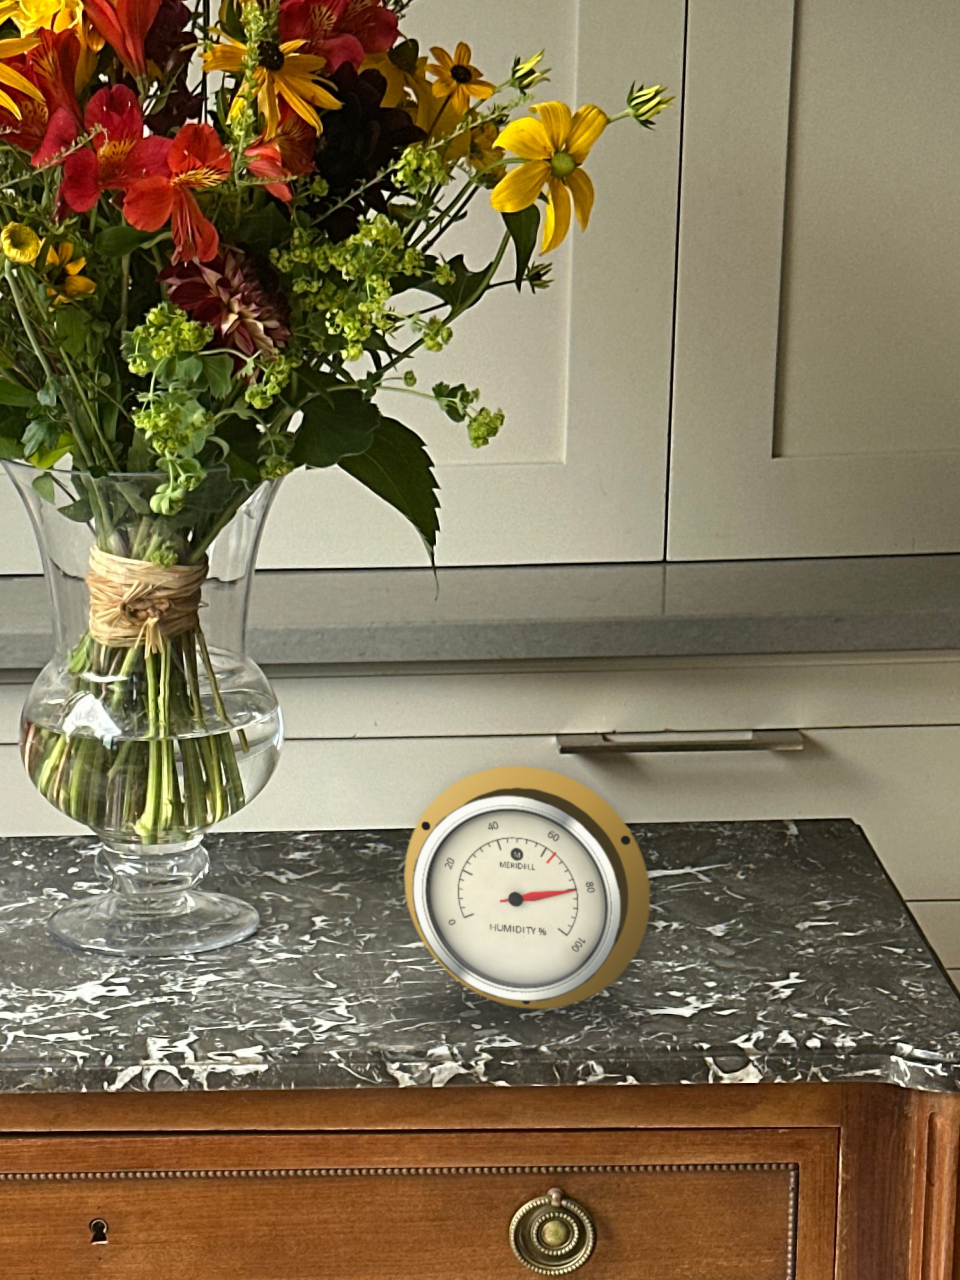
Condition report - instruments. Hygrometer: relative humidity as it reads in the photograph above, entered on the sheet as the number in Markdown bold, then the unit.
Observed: **80** %
